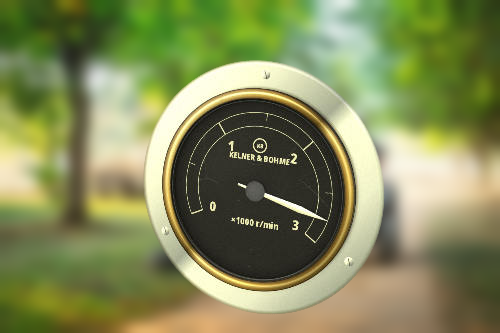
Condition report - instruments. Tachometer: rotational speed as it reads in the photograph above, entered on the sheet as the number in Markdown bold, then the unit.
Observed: **2750** rpm
